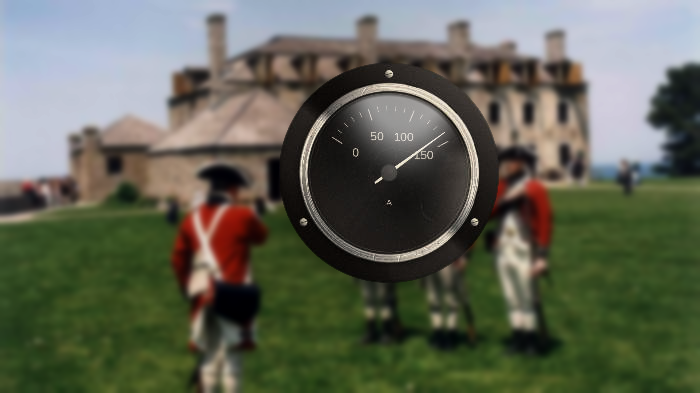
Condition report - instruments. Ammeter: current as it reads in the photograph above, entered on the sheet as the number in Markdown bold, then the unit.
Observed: **140** A
